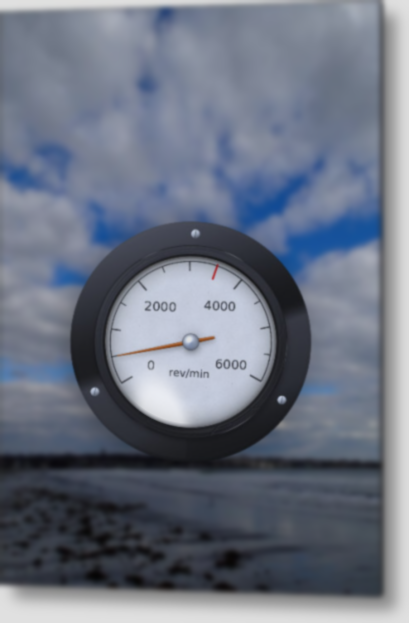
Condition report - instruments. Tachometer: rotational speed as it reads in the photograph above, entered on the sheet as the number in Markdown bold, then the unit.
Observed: **500** rpm
